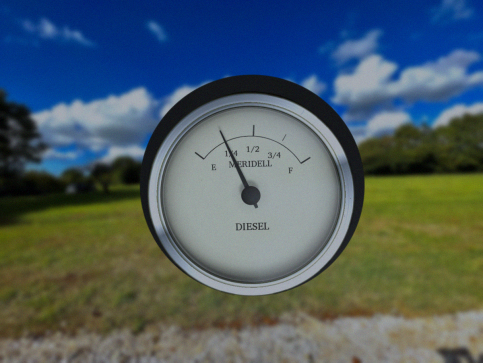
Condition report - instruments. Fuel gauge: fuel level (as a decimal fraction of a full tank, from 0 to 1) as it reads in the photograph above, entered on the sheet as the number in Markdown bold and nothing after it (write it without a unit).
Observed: **0.25**
